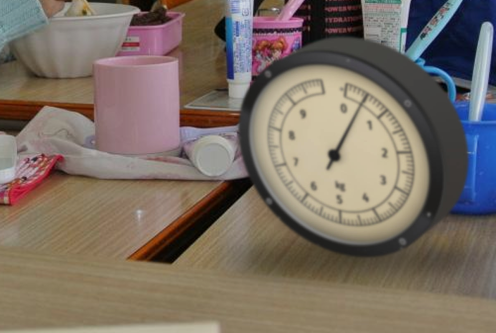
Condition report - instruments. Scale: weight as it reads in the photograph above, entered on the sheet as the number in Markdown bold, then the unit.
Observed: **0.5** kg
